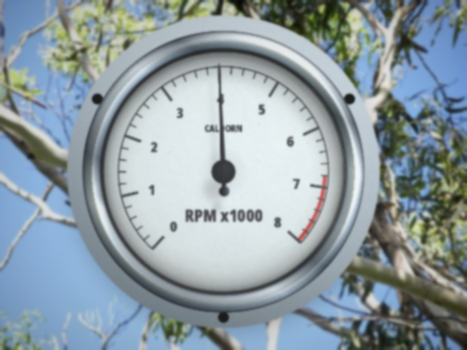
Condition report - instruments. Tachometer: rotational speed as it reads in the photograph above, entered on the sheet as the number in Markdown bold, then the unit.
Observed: **4000** rpm
